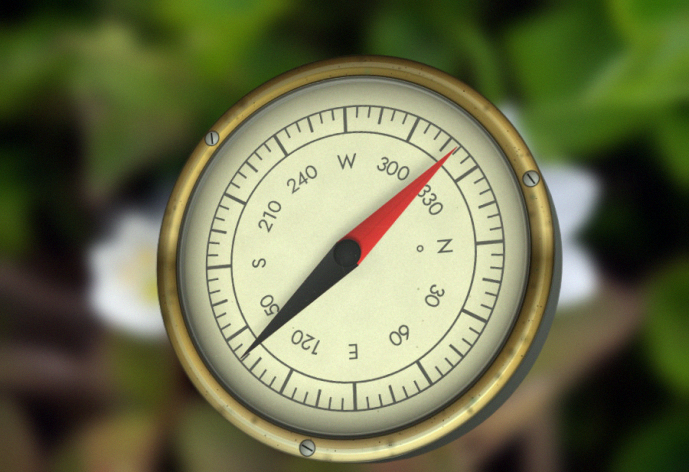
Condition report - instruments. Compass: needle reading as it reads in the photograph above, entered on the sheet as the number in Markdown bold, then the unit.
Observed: **320** °
